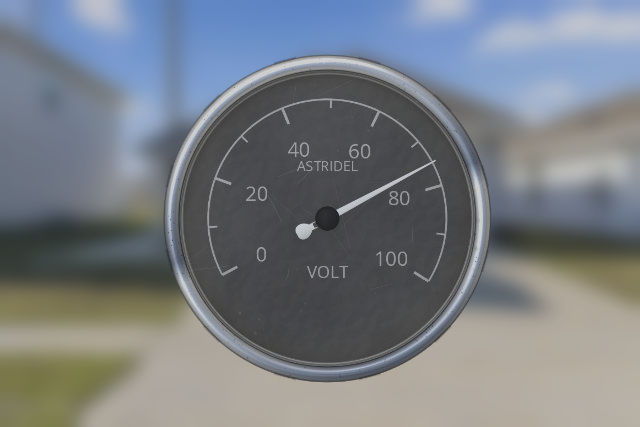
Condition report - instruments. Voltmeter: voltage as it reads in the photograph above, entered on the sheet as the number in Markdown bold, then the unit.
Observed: **75** V
